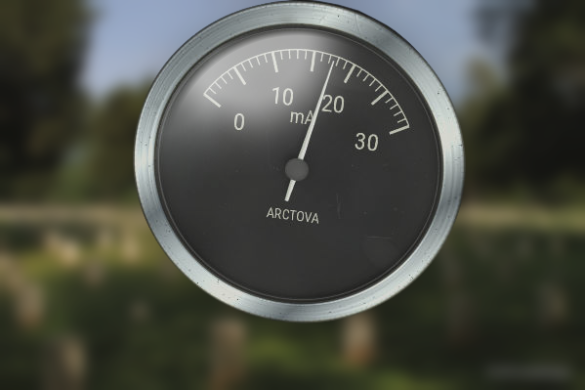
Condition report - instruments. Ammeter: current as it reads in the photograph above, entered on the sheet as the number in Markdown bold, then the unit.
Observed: **17.5** mA
